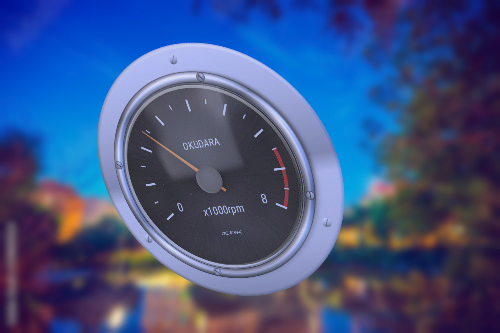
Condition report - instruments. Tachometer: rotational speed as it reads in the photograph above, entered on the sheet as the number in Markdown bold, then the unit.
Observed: **2500** rpm
